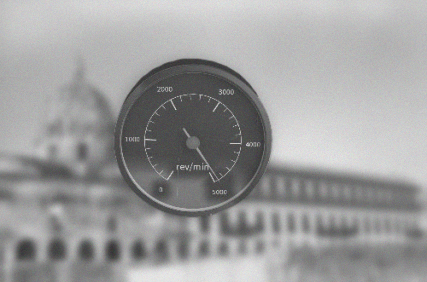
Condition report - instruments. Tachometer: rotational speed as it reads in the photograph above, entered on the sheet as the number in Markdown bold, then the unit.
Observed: **4900** rpm
